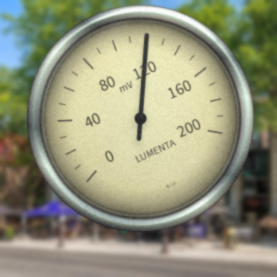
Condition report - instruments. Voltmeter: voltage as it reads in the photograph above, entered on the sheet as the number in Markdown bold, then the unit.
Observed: **120** mV
